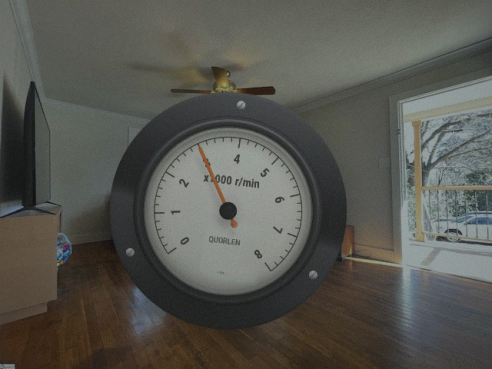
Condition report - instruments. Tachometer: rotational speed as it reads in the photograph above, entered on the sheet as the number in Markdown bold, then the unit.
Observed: **3000** rpm
